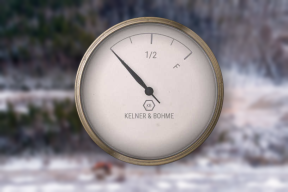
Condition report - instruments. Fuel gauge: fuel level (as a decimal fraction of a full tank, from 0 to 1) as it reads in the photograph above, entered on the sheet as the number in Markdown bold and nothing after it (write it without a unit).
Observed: **0**
